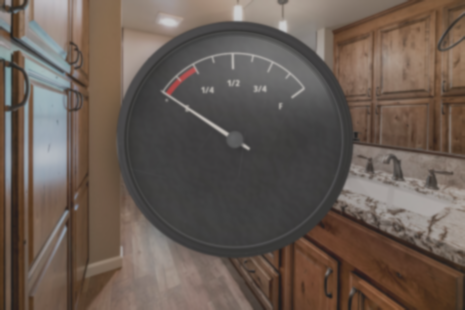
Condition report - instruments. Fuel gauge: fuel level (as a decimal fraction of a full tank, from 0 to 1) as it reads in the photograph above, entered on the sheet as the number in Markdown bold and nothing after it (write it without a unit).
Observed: **0**
